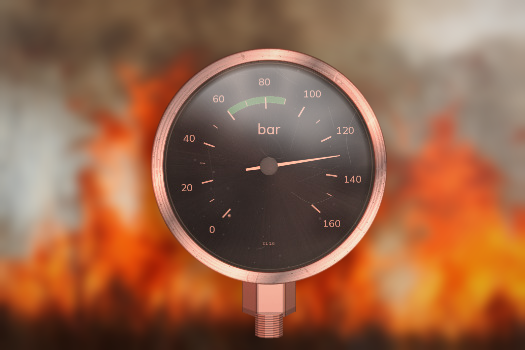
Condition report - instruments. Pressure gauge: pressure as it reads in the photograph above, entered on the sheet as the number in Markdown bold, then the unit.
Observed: **130** bar
